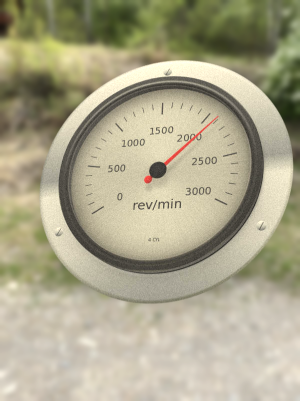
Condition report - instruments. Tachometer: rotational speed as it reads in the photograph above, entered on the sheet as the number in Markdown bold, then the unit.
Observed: **2100** rpm
